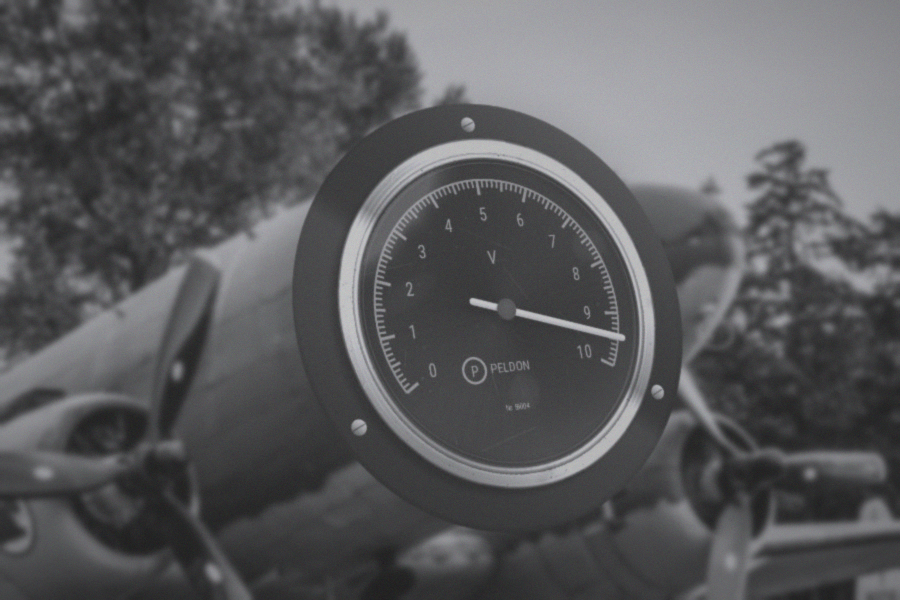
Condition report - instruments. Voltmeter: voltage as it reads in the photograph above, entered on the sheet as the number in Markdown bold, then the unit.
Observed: **9.5** V
